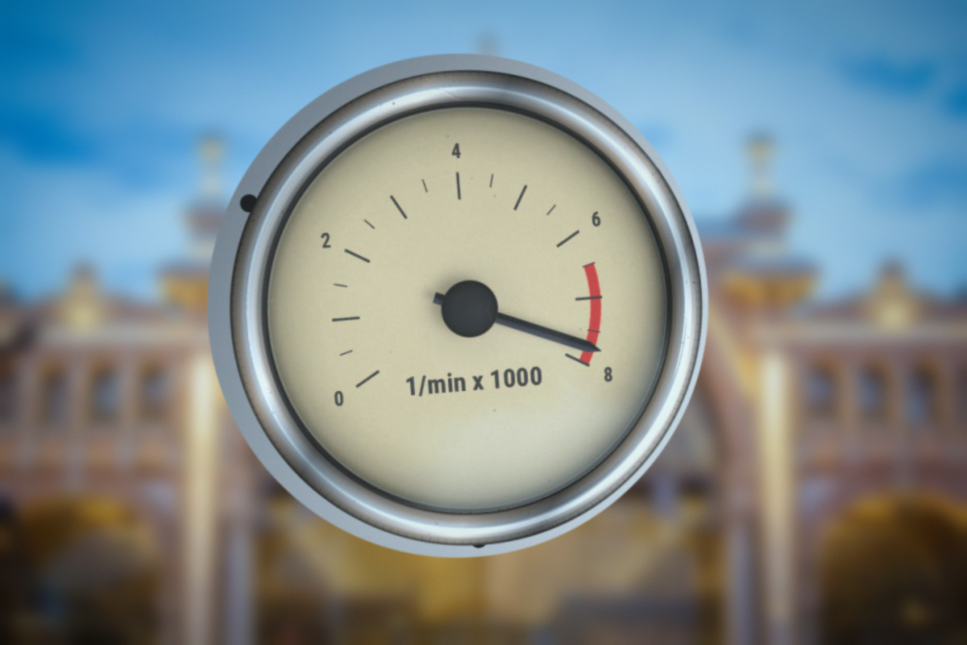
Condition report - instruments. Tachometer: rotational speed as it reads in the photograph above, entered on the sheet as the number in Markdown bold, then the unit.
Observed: **7750** rpm
